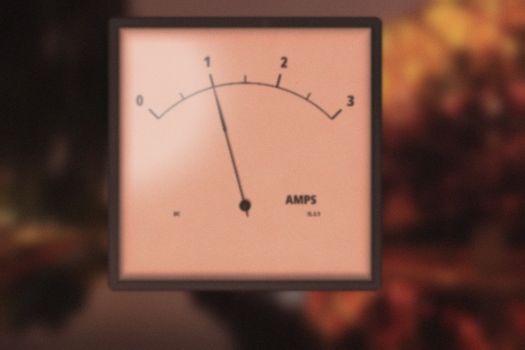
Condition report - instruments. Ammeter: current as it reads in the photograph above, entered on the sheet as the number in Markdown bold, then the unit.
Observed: **1** A
